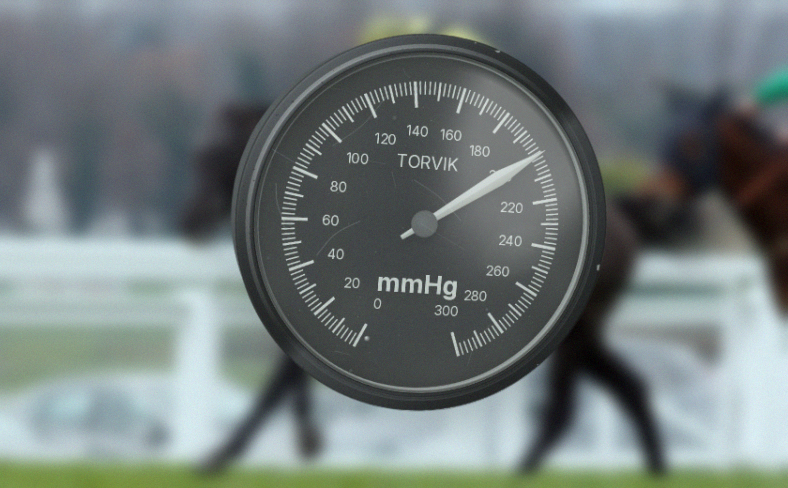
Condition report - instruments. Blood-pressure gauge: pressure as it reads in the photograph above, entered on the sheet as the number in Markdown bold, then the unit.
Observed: **200** mmHg
